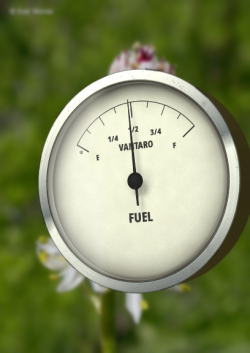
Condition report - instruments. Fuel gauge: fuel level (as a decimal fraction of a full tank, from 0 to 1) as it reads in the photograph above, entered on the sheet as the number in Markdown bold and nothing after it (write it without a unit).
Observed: **0.5**
